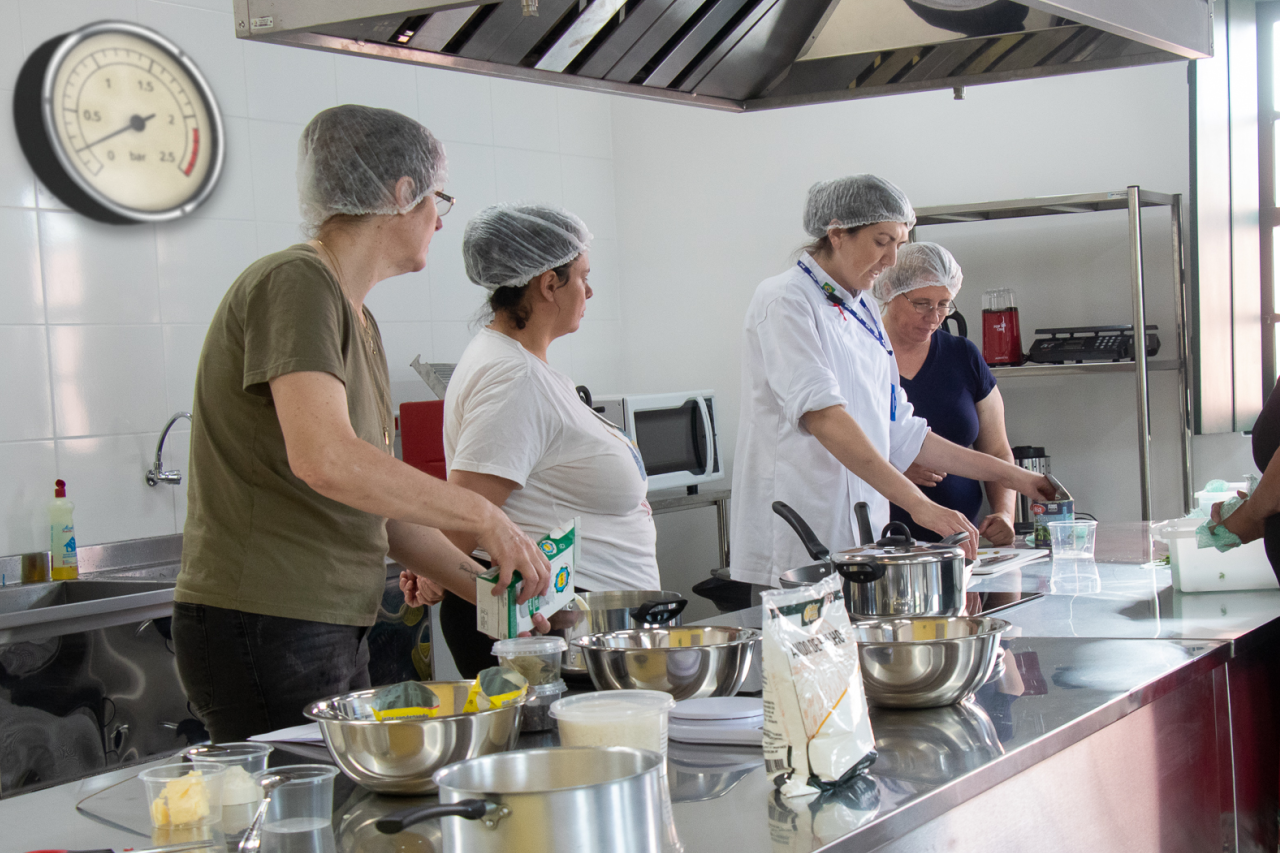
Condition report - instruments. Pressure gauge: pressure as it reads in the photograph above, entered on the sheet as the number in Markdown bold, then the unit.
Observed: **0.2** bar
